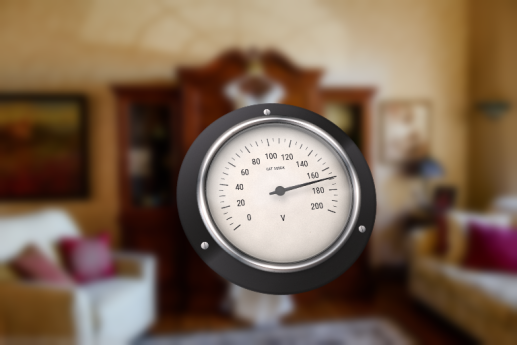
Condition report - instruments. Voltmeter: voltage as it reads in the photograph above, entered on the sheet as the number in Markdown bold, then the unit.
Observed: **170** V
